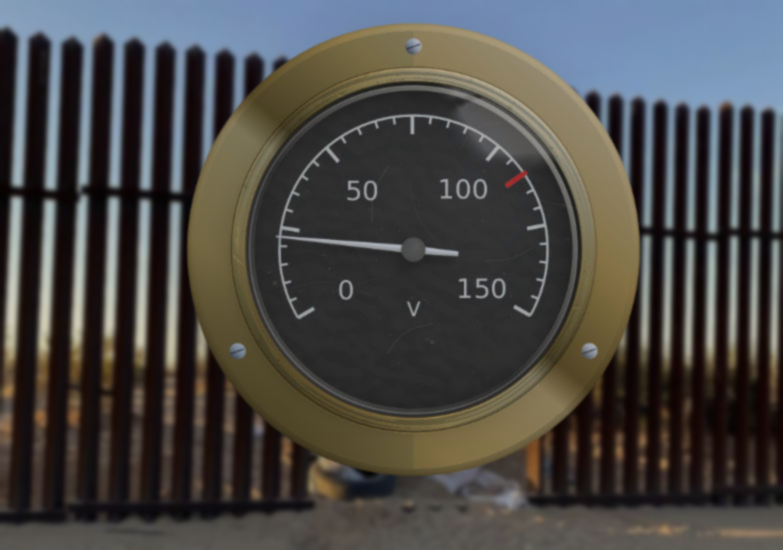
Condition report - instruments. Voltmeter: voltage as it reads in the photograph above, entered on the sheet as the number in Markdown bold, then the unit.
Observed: **22.5** V
